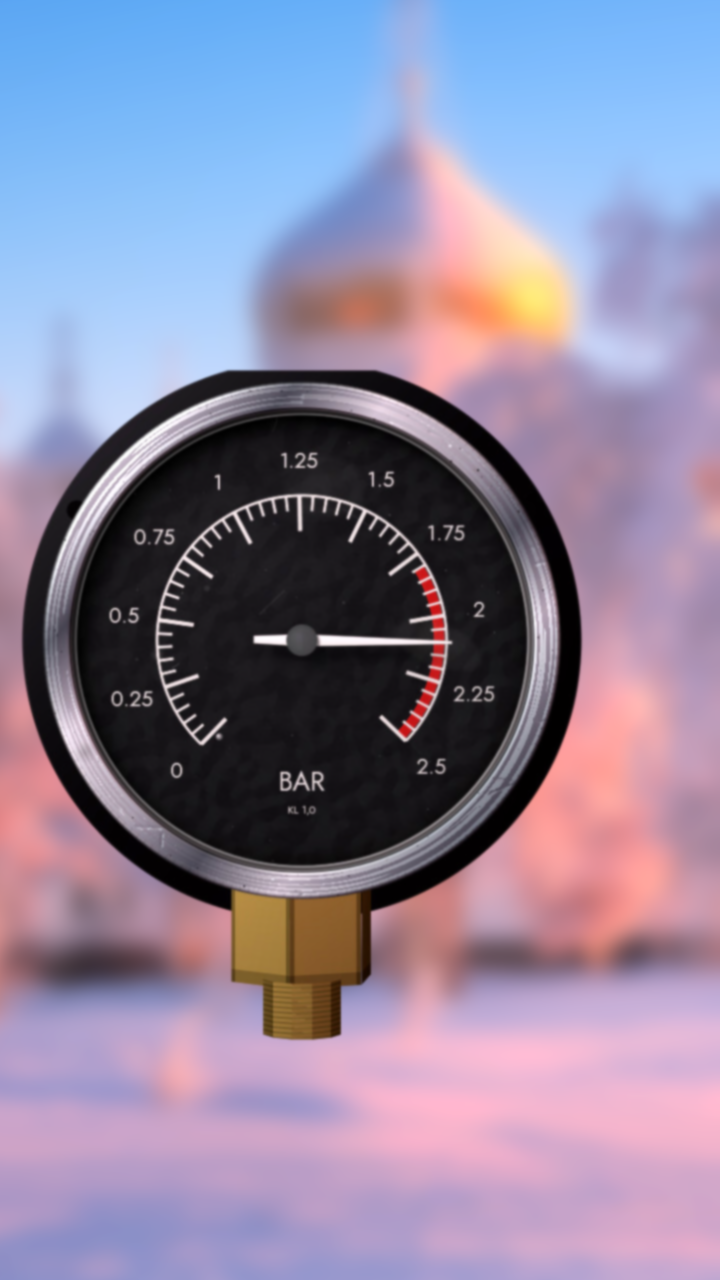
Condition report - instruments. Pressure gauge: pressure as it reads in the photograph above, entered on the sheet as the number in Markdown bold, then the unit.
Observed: **2.1** bar
